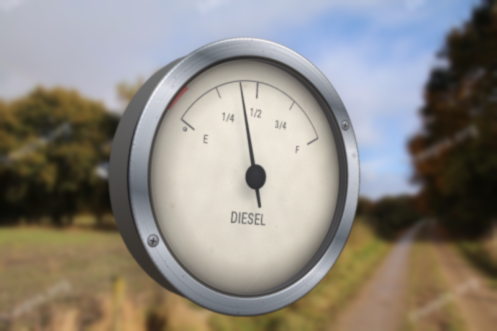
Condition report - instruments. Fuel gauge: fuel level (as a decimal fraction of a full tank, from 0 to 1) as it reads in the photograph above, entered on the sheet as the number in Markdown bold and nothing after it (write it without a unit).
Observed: **0.375**
